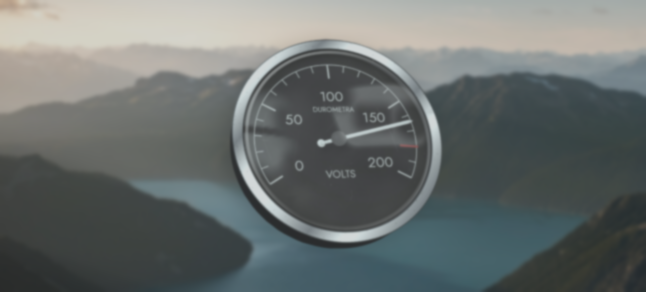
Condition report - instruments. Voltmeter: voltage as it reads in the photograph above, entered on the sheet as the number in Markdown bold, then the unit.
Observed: **165** V
